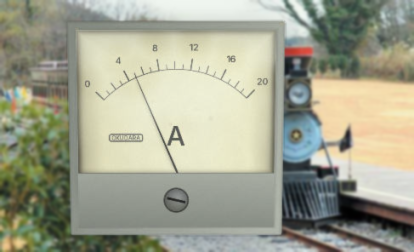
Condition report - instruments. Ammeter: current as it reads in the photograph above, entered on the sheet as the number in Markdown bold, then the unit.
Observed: **5** A
